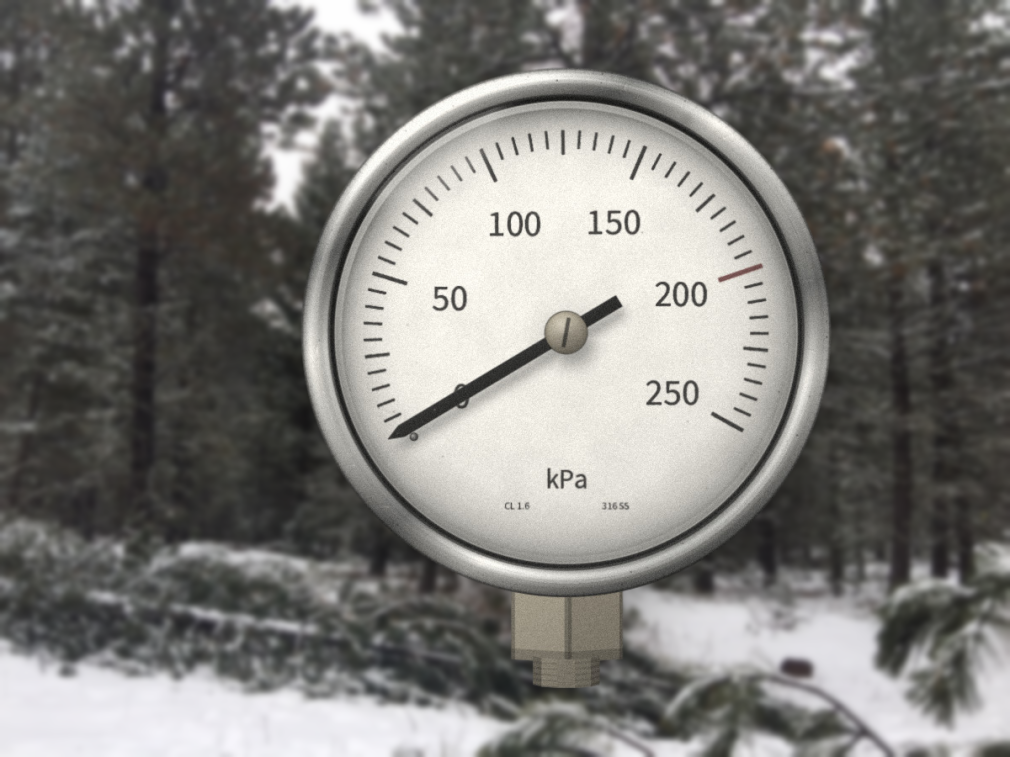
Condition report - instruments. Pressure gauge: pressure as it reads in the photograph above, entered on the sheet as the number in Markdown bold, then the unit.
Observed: **0** kPa
